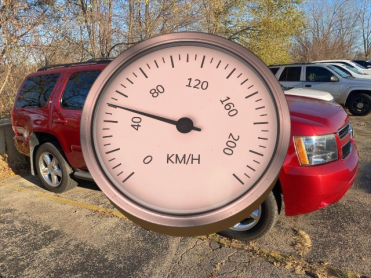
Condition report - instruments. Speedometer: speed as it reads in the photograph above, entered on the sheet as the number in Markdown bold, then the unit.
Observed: **50** km/h
